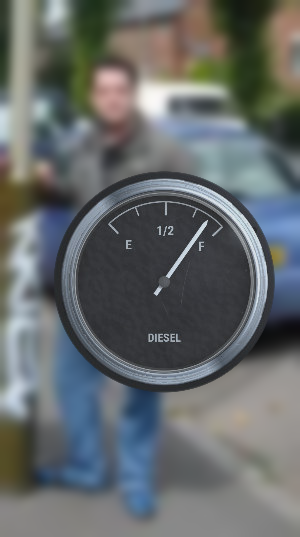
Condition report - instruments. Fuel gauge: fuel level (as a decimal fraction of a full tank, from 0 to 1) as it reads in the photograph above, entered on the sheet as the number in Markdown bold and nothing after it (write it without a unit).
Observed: **0.875**
